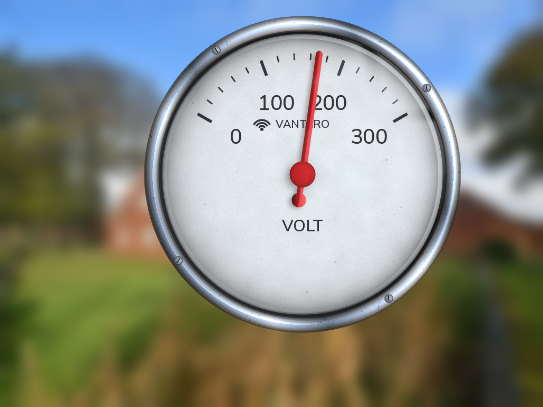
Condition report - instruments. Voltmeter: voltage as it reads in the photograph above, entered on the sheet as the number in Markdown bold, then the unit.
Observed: **170** V
